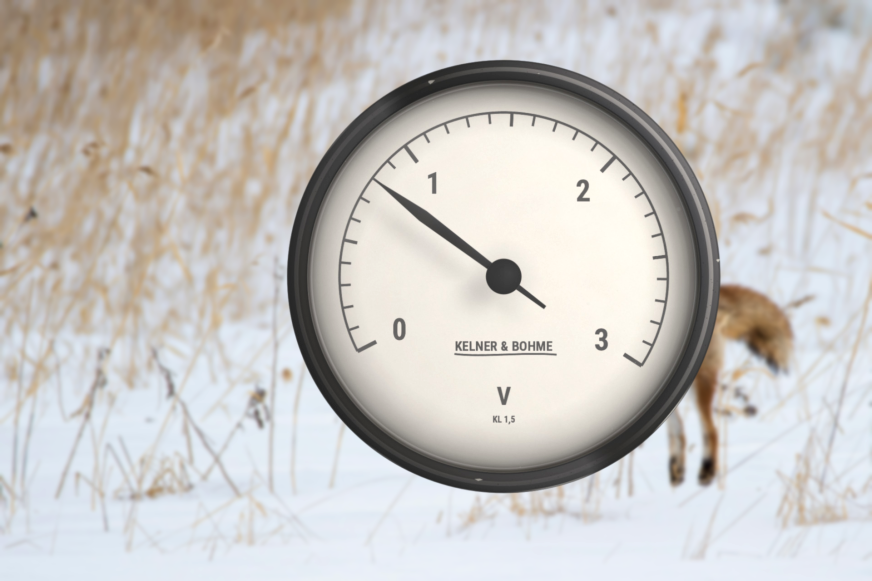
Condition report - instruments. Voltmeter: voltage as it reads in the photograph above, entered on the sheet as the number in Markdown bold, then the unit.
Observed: **0.8** V
